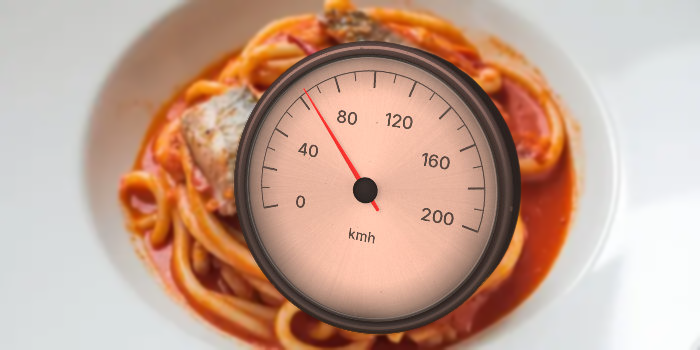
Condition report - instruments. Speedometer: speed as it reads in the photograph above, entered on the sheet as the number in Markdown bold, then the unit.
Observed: **65** km/h
